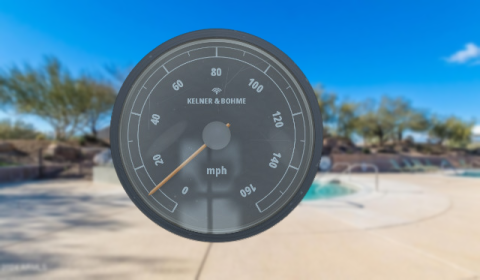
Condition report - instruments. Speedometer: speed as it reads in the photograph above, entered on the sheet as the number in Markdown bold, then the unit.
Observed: **10** mph
